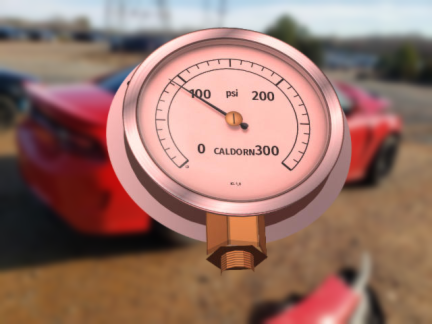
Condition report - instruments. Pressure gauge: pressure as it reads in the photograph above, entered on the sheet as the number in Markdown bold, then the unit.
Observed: **90** psi
